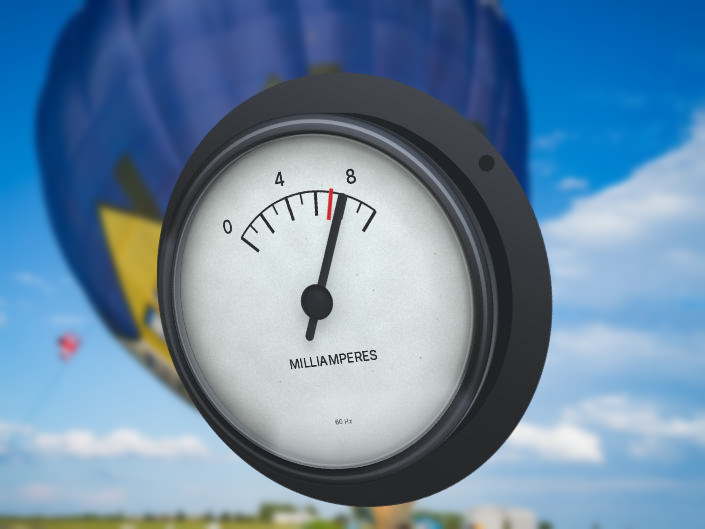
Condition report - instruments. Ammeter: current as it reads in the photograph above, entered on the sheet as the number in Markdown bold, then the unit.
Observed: **8** mA
